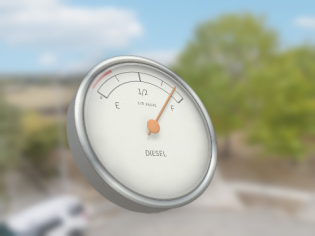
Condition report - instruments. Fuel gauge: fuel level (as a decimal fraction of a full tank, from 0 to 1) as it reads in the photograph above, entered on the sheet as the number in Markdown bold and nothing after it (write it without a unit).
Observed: **0.875**
